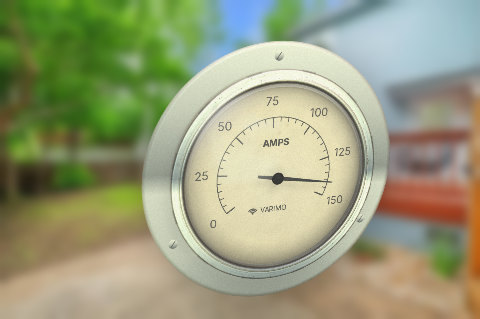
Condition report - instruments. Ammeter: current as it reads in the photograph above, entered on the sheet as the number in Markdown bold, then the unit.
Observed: **140** A
